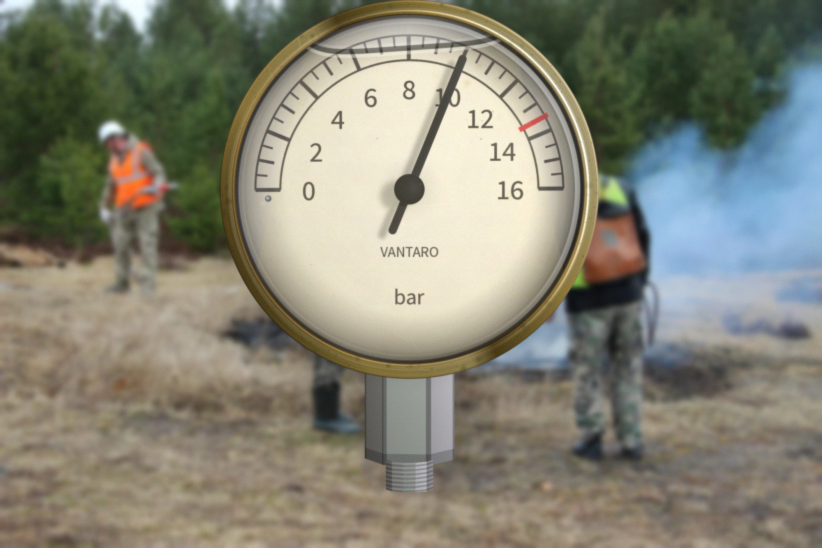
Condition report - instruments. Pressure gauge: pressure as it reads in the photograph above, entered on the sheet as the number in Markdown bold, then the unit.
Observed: **10** bar
